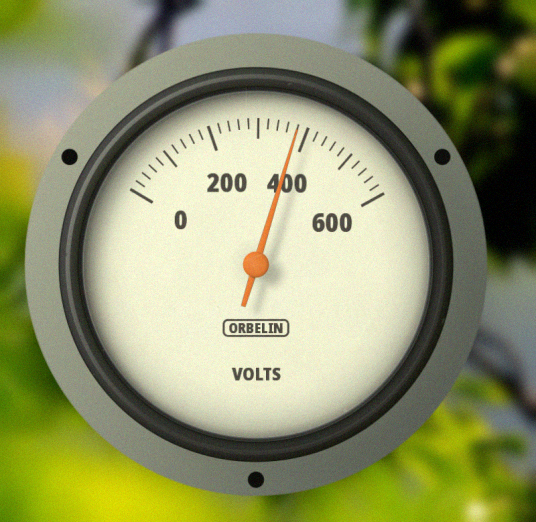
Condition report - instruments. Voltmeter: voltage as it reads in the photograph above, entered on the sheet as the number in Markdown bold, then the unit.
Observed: **380** V
